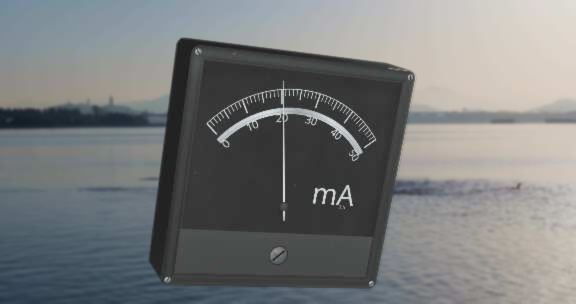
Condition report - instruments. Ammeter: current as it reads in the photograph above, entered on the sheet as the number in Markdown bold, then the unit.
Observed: **20** mA
